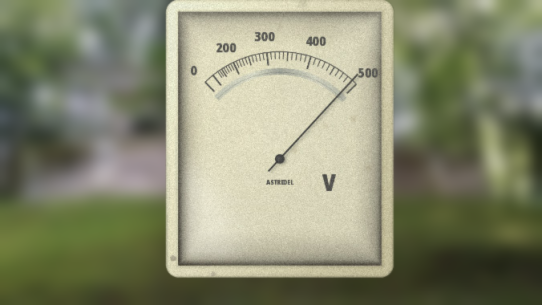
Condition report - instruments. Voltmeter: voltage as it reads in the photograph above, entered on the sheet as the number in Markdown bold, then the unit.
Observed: **490** V
